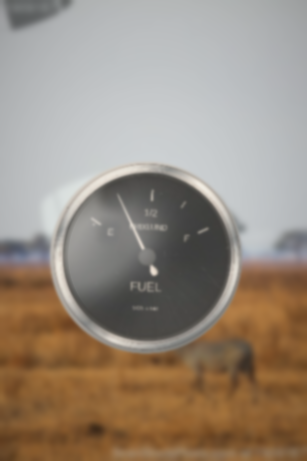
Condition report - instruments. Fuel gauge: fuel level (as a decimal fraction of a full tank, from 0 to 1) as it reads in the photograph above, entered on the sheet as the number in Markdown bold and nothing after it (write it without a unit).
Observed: **0.25**
